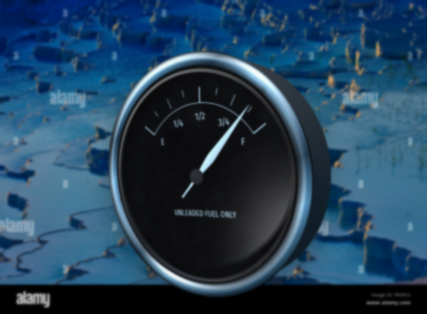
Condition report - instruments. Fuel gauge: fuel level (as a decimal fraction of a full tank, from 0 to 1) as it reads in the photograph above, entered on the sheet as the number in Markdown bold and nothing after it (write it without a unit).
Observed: **0.875**
